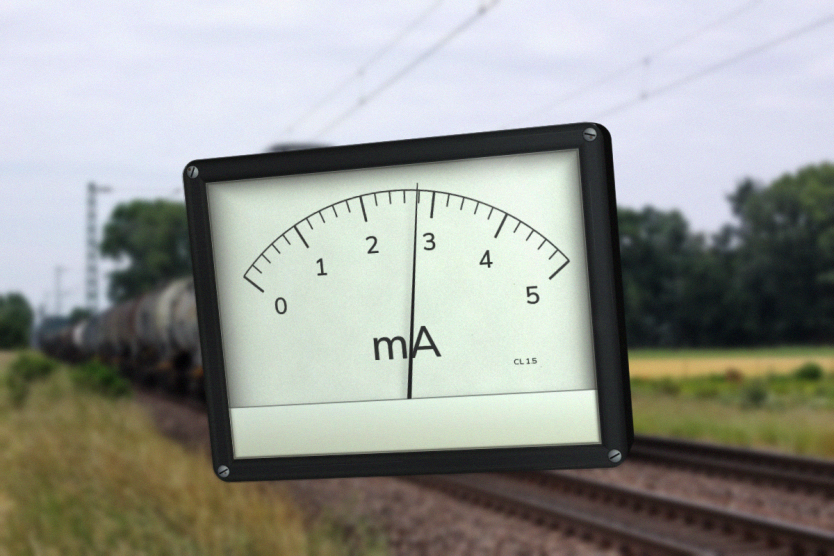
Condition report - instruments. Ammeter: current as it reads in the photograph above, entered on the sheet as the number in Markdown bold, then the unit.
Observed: **2.8** mA
